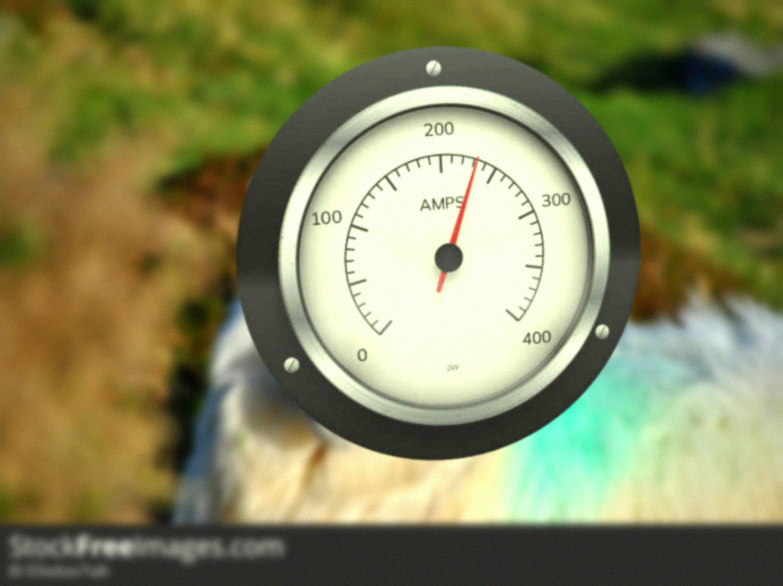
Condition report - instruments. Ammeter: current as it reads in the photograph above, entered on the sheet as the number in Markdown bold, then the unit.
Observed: **230** A
